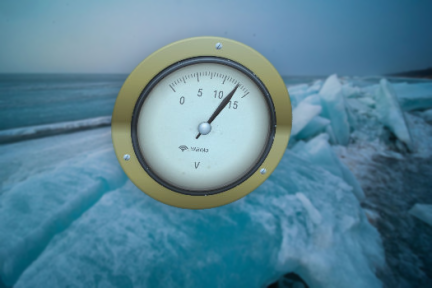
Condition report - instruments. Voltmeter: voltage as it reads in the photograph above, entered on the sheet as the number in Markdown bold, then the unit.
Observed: **12.5** V
